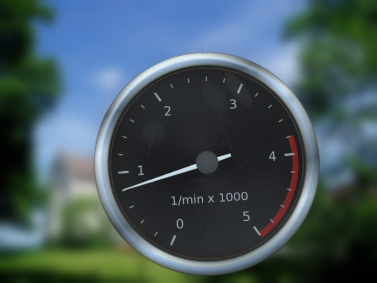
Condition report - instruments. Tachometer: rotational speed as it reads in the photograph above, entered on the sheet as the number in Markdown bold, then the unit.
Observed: **800** rpm
